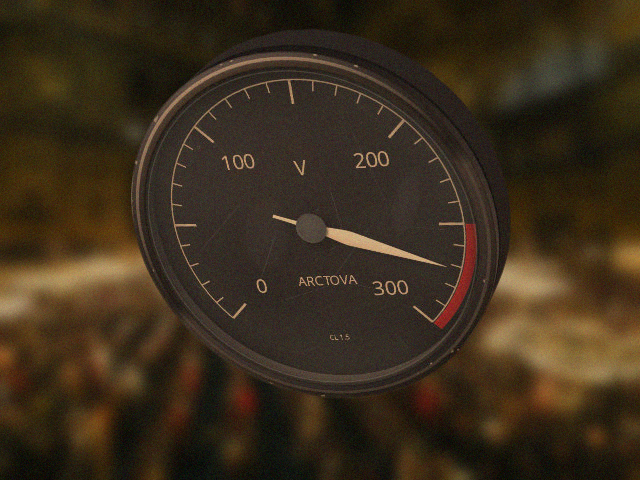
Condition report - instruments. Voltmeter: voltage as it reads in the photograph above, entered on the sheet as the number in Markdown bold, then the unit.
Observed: **270** V
